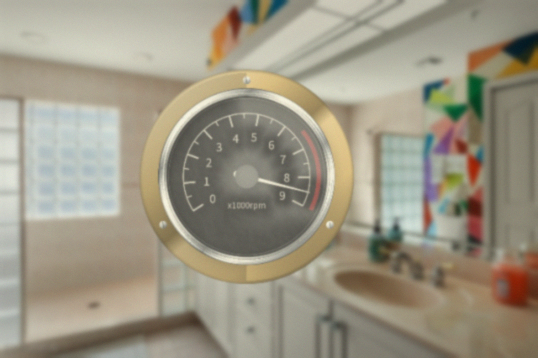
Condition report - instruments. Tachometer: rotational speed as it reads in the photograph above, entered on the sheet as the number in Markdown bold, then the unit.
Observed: **8500** rpm
